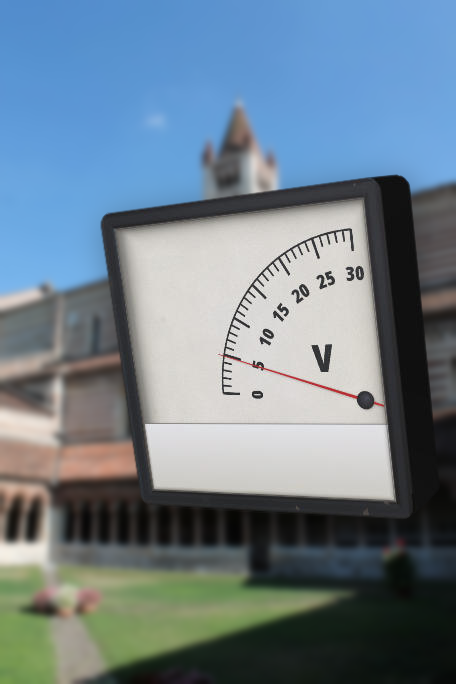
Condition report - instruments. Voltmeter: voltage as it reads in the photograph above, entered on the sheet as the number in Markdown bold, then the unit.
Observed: **5** V
